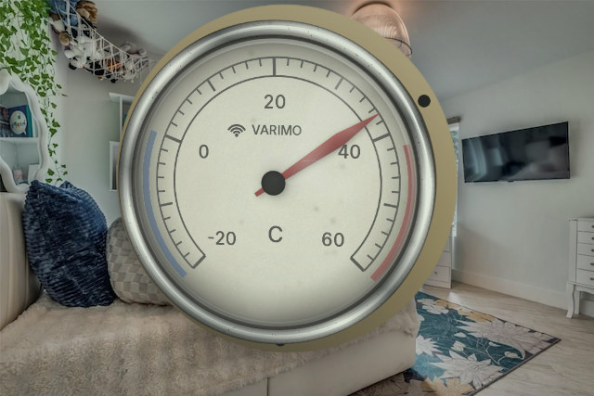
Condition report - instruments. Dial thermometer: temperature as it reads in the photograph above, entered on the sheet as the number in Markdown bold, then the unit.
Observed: **37** °C
